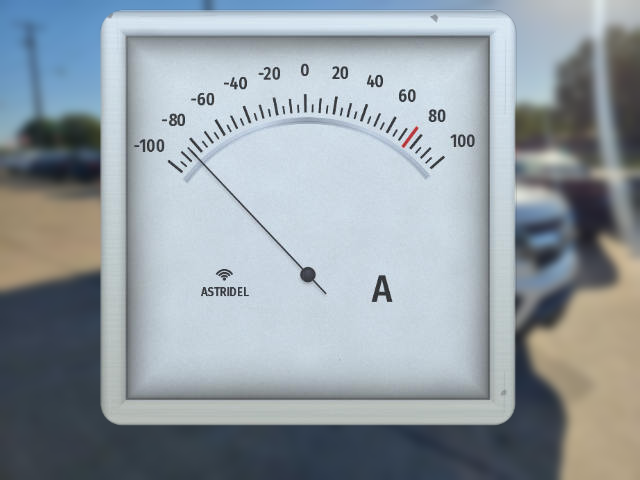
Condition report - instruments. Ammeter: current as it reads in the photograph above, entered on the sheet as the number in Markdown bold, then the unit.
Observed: **-85** A
